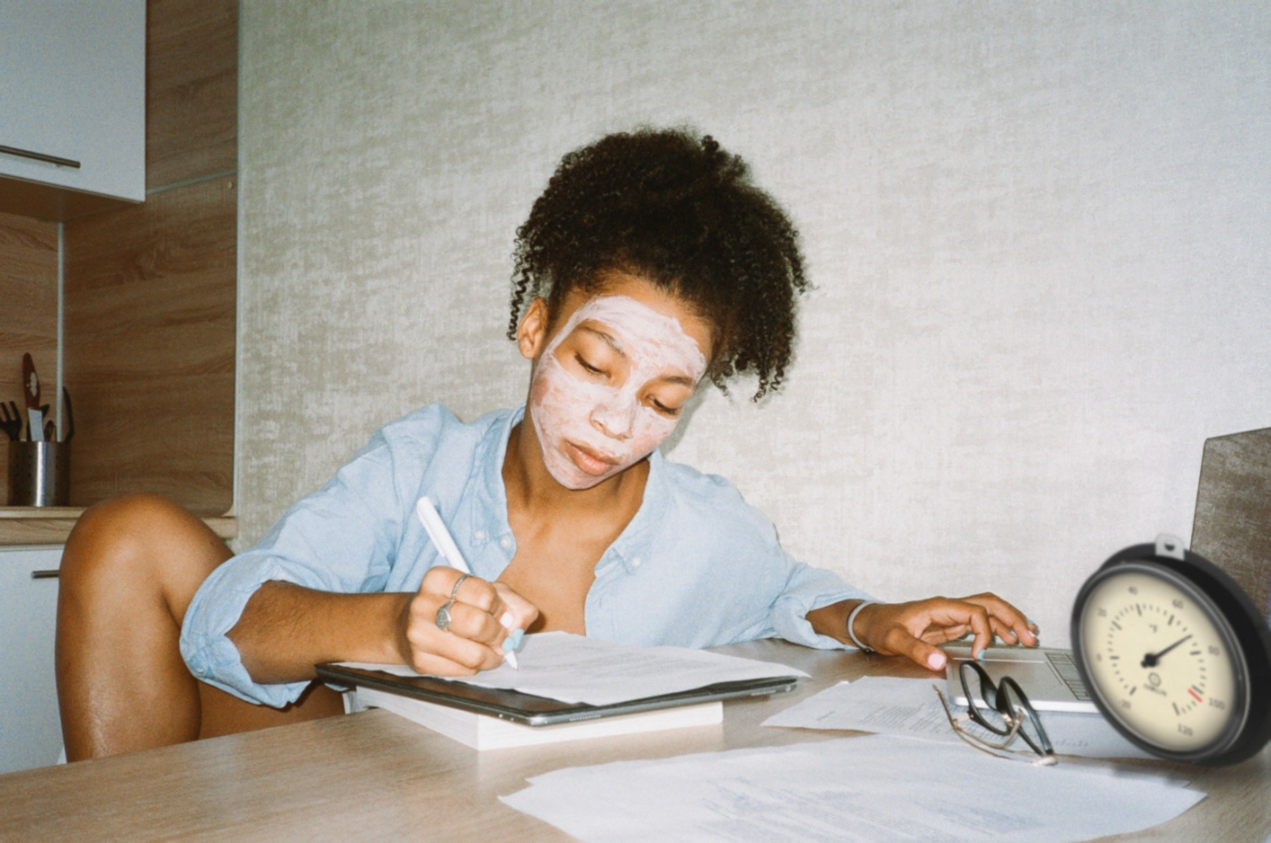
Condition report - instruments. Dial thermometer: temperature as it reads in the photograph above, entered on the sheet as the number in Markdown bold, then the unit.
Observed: **72** °F
